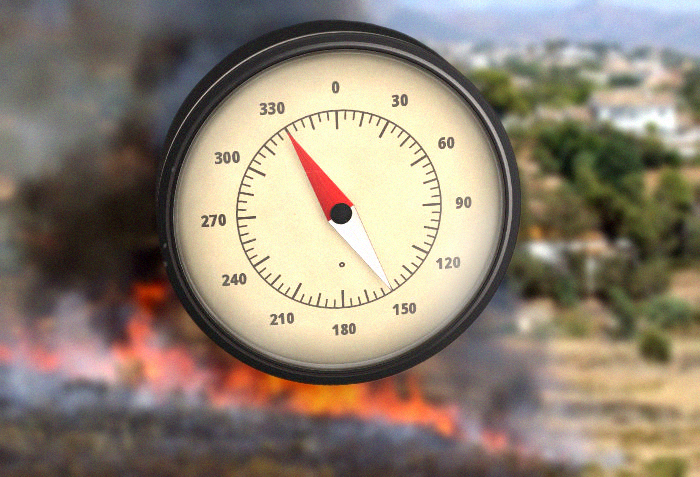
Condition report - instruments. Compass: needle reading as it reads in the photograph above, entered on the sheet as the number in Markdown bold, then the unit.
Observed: **330** °
